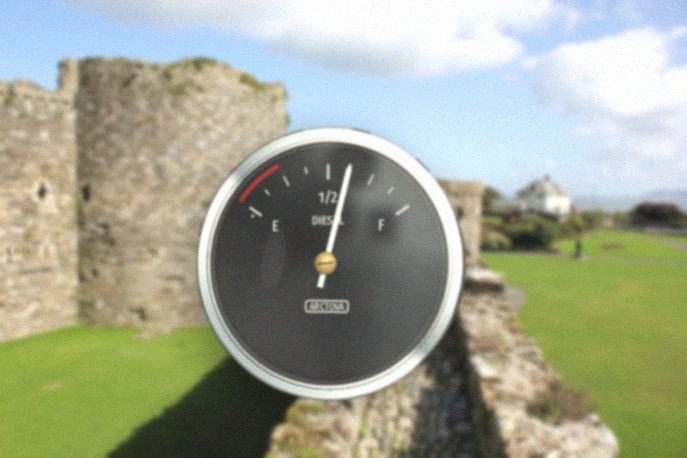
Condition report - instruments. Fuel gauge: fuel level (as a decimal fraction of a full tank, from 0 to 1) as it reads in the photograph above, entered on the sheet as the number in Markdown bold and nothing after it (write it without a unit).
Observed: **0.625**
